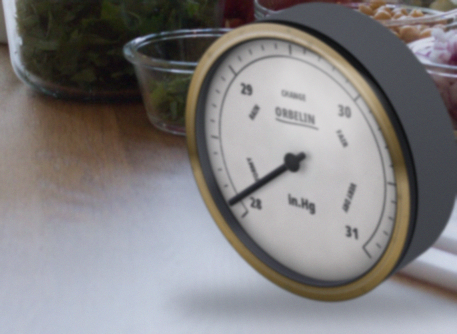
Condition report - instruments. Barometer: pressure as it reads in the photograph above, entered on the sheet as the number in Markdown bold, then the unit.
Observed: **28.1** inHg
